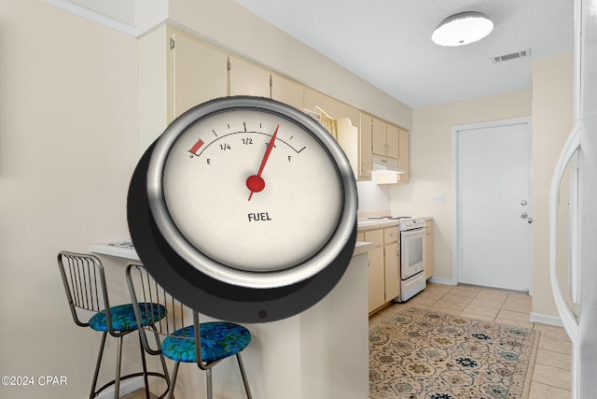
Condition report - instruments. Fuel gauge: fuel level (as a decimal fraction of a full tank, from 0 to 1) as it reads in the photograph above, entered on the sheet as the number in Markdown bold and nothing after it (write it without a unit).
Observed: **0.75**
